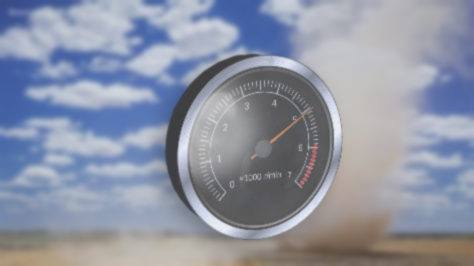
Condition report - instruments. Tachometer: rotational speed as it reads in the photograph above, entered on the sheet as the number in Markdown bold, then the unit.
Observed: **5000** rpm
